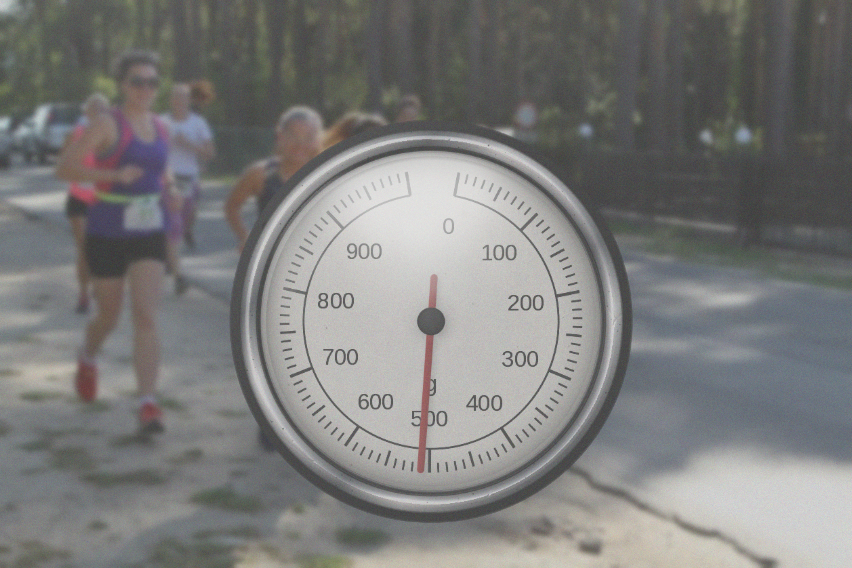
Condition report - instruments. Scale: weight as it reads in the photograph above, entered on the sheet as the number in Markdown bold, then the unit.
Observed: **510** g
